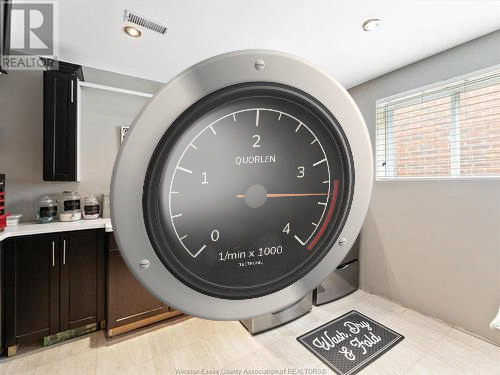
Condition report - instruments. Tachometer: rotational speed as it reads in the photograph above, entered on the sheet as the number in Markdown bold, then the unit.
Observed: **3375** rpm
